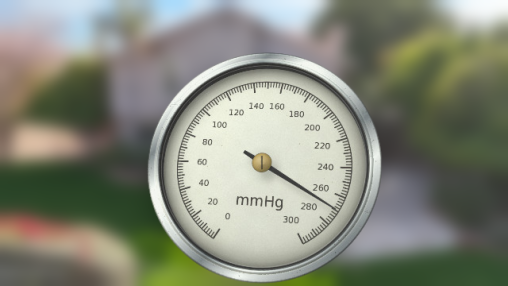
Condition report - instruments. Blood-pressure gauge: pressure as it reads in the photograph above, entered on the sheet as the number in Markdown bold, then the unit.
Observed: **270** mmHg
